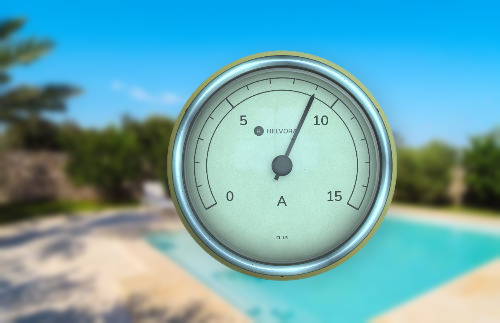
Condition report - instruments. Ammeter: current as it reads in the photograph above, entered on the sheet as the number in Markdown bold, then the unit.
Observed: **9** A
